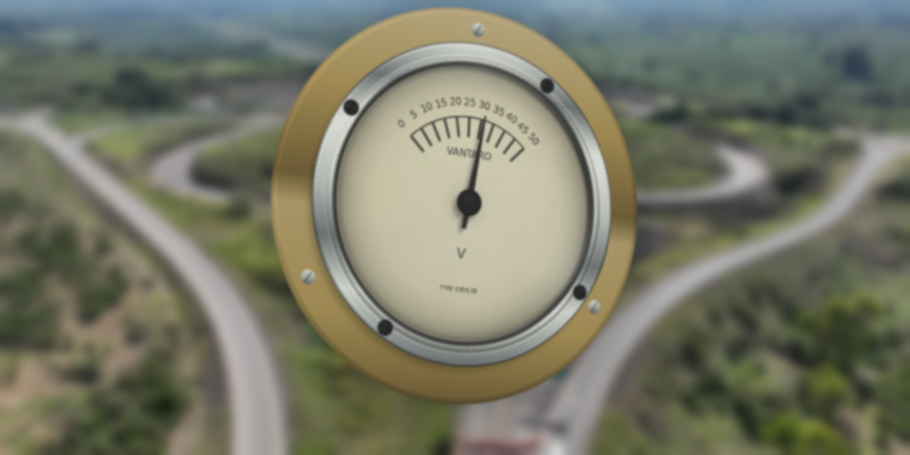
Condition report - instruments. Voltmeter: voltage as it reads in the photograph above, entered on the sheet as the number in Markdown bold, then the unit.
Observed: **30** V
